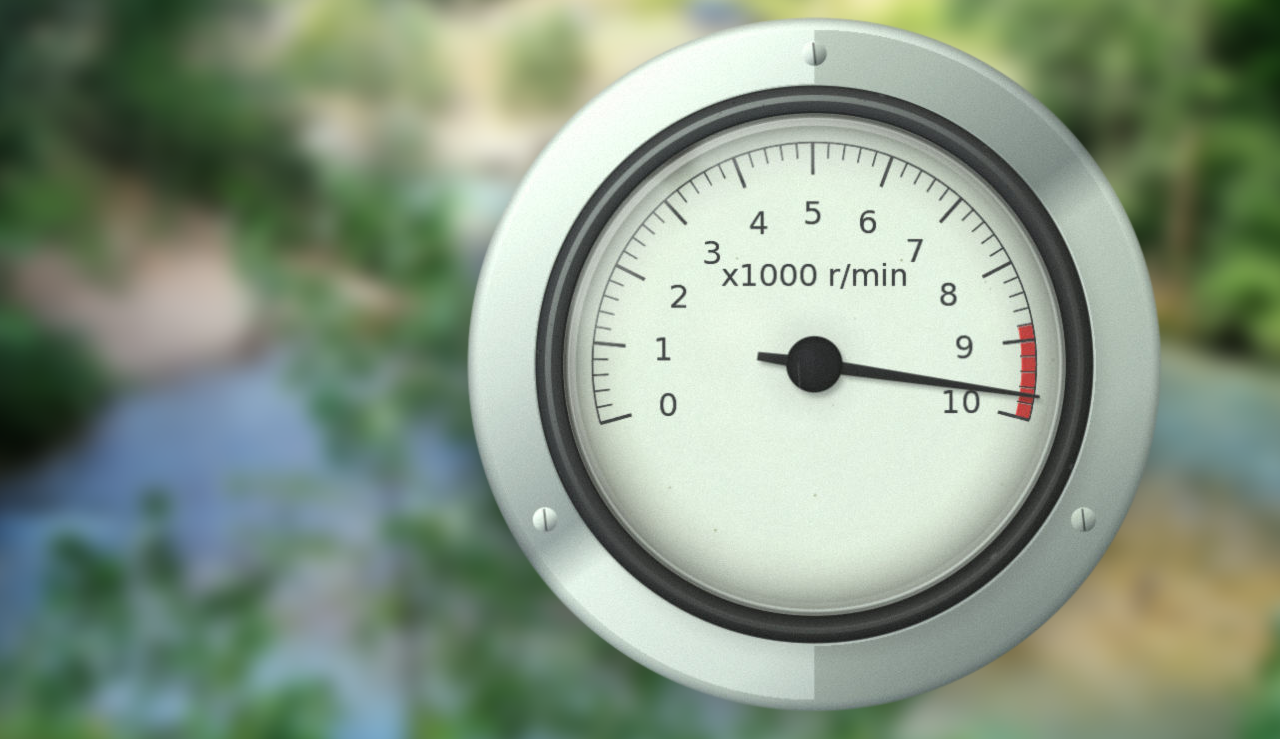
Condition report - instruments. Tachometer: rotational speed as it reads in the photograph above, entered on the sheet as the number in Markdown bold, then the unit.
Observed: **9700** rpm
